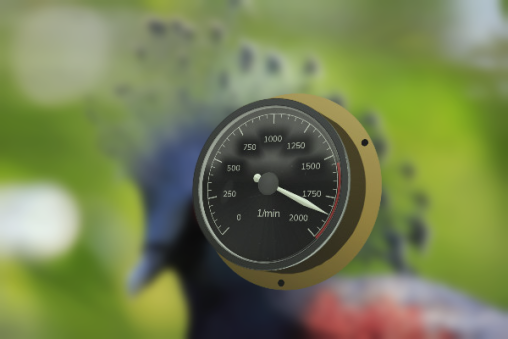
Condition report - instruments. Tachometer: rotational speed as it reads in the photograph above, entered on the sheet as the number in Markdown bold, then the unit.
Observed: **1850** rpm
